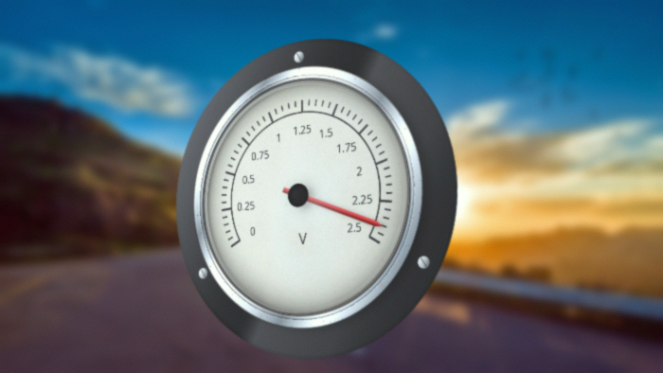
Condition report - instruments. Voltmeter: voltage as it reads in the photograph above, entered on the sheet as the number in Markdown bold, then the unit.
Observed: **2.4** V
